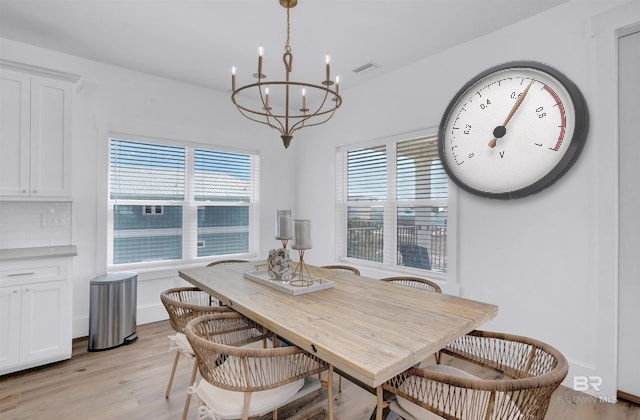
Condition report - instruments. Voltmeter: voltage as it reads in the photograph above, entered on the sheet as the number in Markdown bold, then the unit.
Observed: **0.65** V
